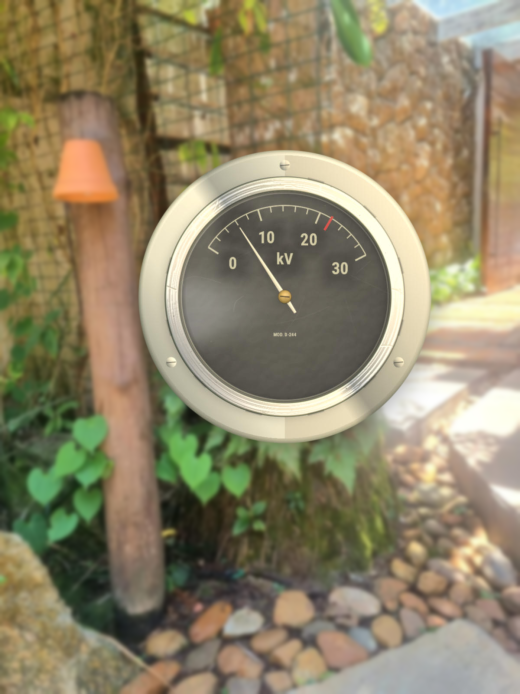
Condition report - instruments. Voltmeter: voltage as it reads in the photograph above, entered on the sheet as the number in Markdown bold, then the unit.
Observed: **6** kV
